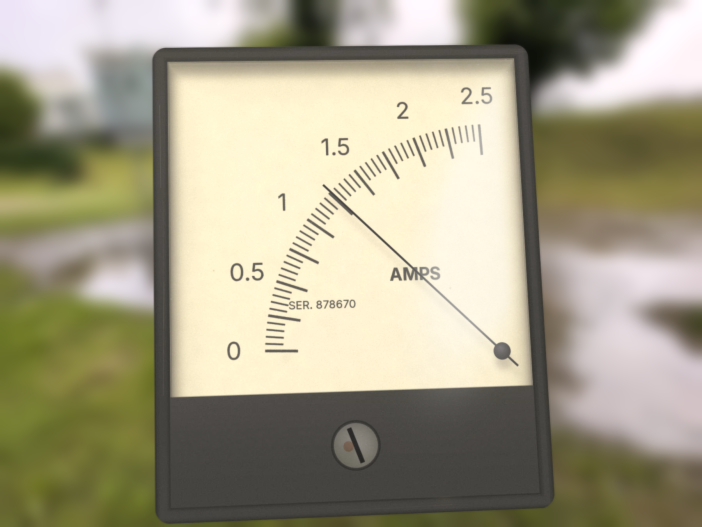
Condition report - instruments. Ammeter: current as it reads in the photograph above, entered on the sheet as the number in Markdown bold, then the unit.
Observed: **1.25** A
